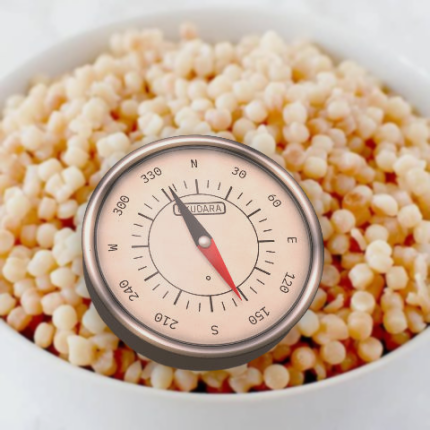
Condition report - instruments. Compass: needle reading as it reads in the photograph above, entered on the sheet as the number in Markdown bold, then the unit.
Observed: **155** °
